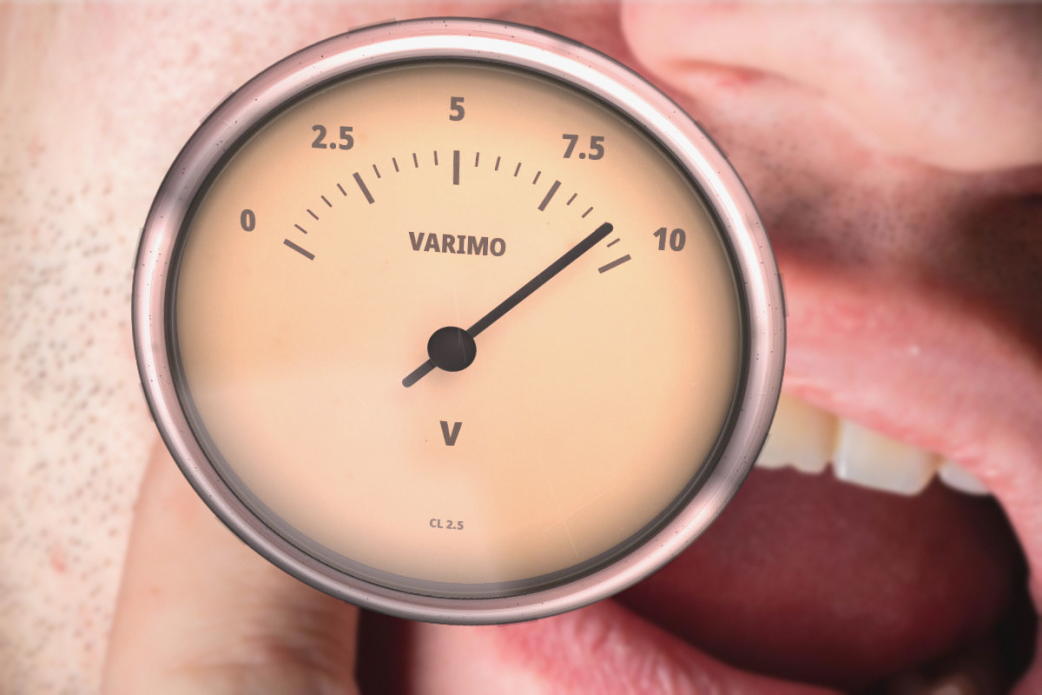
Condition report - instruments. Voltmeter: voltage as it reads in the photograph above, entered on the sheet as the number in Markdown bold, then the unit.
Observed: **9** V
